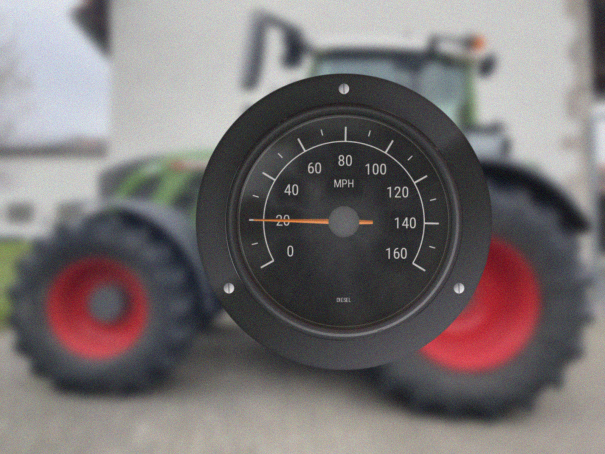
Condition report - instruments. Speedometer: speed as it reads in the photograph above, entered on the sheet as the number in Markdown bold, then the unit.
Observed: **20** mph
